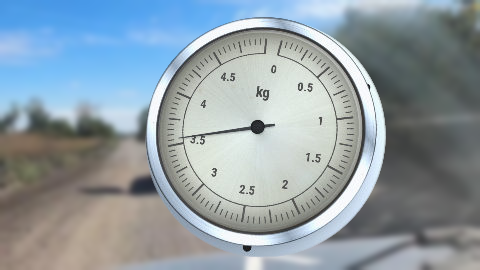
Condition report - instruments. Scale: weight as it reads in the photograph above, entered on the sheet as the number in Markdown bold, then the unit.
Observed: **3.55** kg
